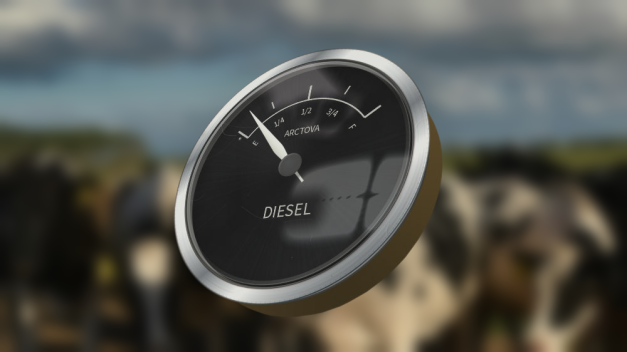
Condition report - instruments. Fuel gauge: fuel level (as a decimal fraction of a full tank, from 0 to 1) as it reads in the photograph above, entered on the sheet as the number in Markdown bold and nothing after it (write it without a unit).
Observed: **0.125**
